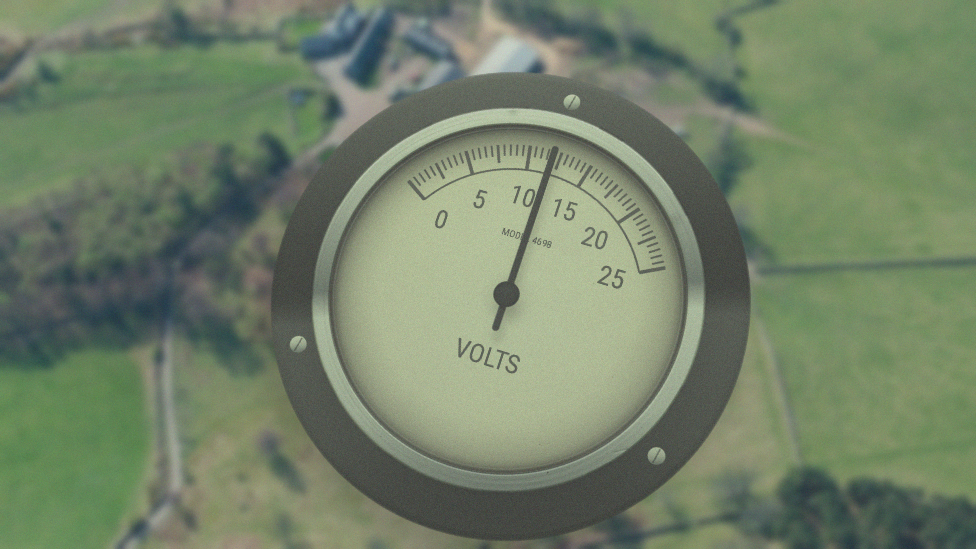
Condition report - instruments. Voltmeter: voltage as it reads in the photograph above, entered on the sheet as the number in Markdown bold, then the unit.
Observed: **12** V
